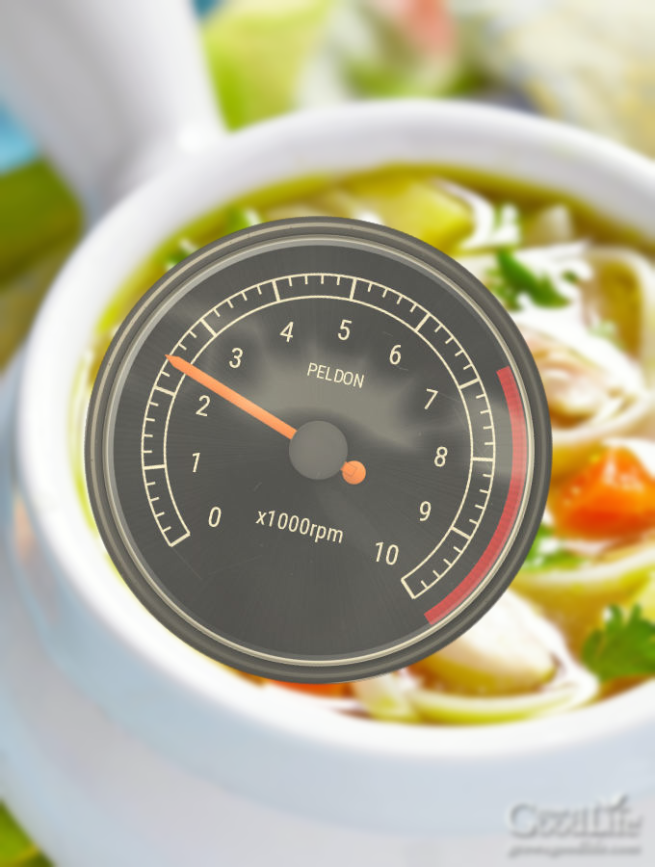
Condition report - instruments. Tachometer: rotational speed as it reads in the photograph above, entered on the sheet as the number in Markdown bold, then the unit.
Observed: **2400** rpm
